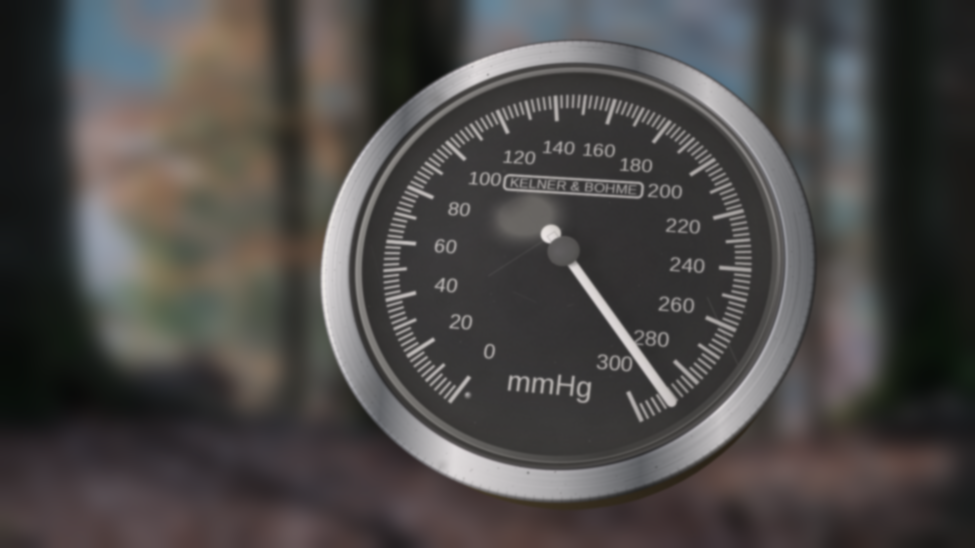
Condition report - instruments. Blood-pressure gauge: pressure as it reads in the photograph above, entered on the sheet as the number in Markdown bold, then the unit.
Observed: **290** mmHg
